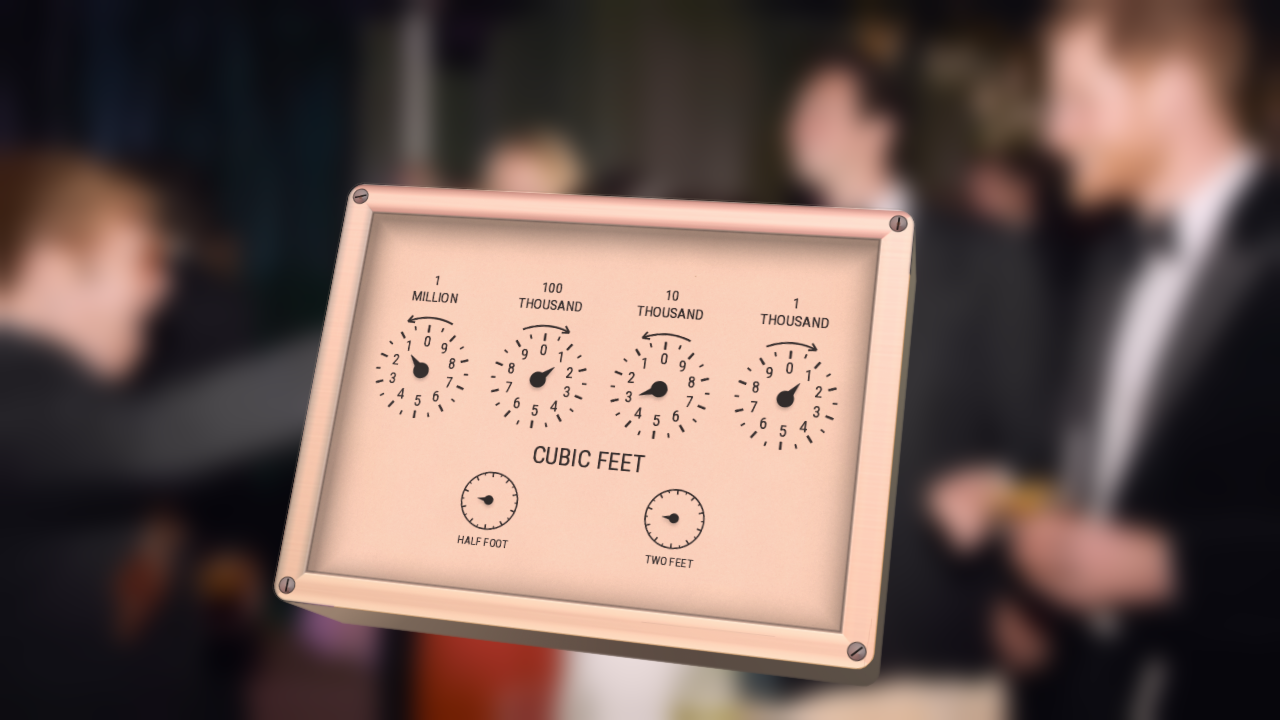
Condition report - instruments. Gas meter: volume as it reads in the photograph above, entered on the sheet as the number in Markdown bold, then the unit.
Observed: **113100** ft³
